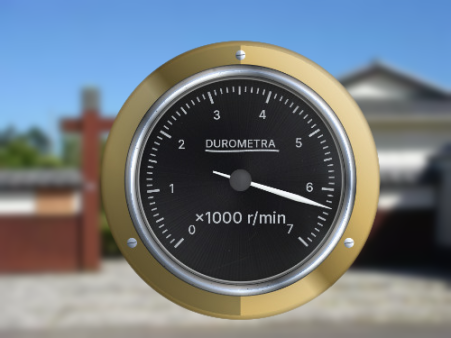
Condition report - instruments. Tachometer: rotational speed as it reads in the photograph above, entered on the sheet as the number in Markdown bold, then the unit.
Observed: **6300** rpm
